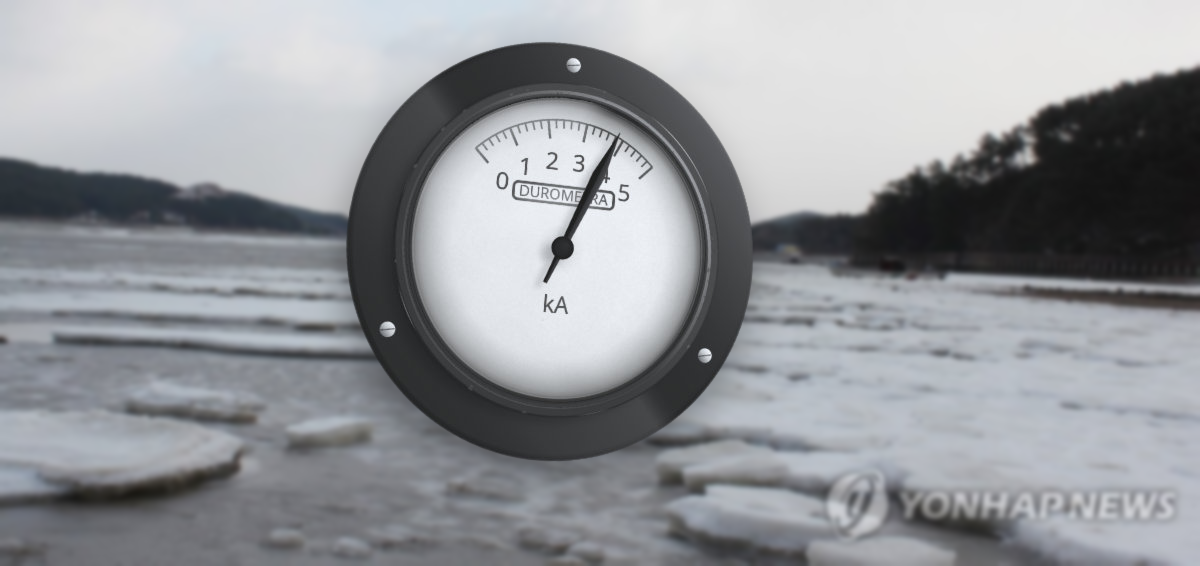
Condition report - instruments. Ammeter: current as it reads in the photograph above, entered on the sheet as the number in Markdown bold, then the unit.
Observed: **3.8** kA
